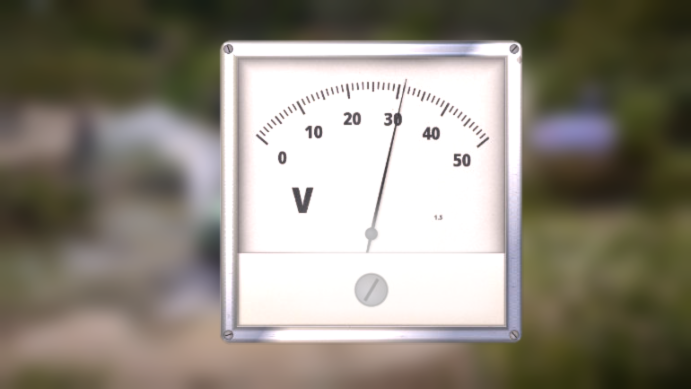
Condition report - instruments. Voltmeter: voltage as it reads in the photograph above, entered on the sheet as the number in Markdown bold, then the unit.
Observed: **31** V
